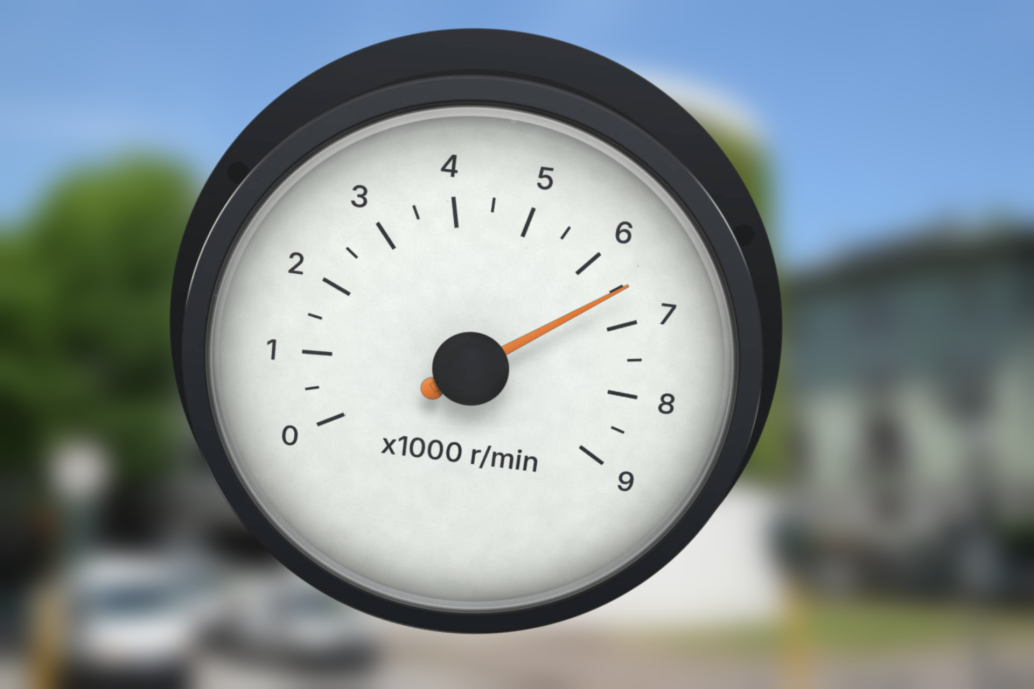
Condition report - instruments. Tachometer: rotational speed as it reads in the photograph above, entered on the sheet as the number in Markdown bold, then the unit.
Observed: **6500** rpm
